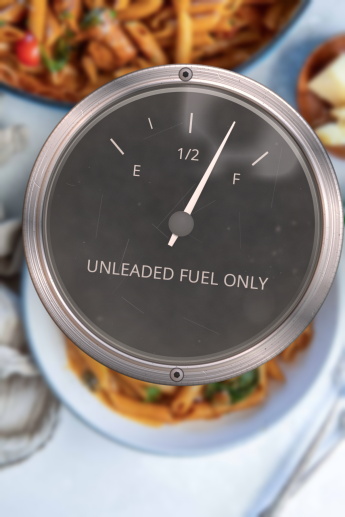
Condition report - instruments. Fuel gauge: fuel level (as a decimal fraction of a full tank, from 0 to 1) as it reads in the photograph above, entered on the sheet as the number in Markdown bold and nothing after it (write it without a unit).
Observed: **0.75**
